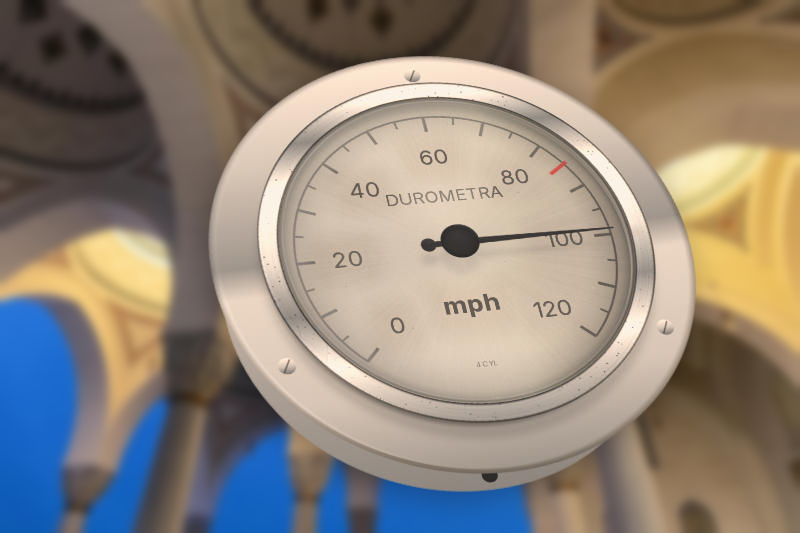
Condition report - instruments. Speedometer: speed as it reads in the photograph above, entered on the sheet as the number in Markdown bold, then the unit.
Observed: **100** mph
